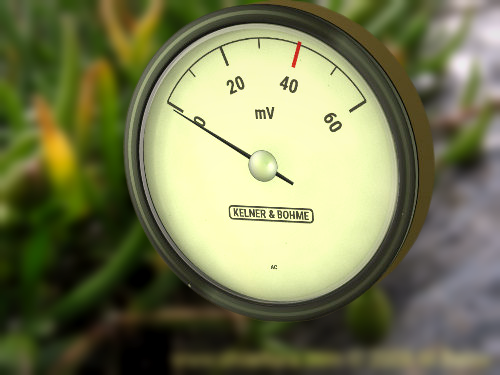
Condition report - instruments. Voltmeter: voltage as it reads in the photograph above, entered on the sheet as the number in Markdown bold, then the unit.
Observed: **0** mV
